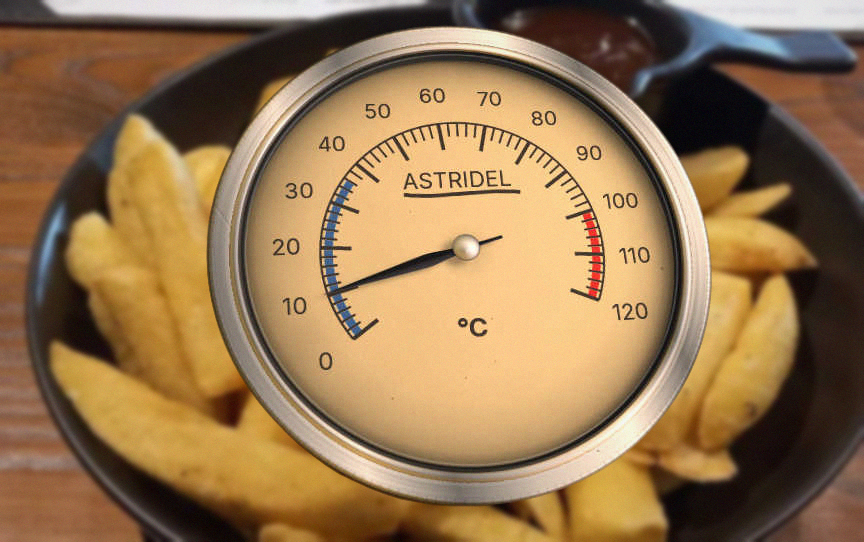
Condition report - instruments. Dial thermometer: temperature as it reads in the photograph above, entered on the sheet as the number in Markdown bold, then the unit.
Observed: **10** °C
